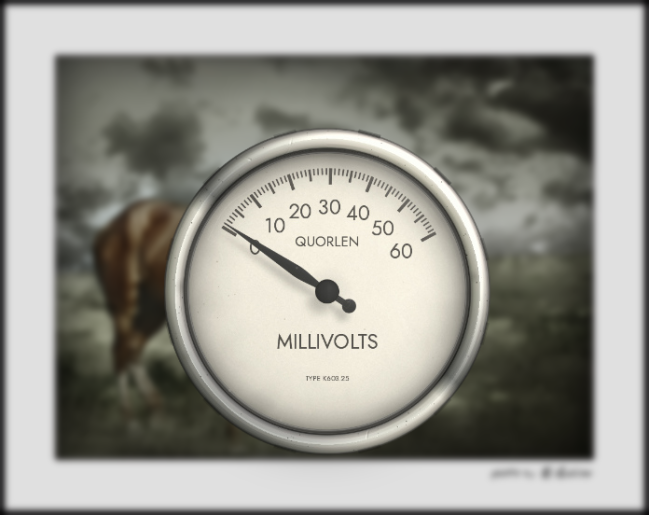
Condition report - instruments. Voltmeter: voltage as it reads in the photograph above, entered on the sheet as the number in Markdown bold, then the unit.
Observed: **1** mV
